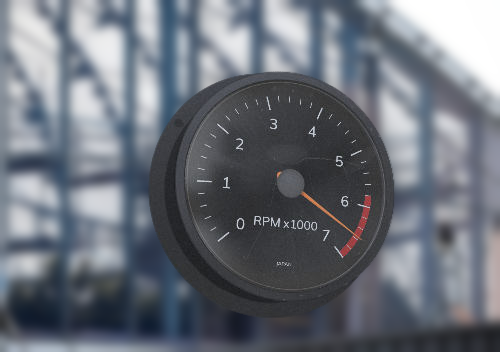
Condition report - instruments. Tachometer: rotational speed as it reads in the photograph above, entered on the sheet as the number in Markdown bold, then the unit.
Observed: **6600** rpm
